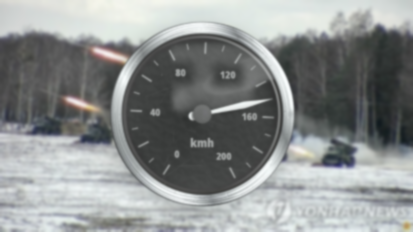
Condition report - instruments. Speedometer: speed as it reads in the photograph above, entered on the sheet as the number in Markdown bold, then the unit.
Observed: **150** km/h
